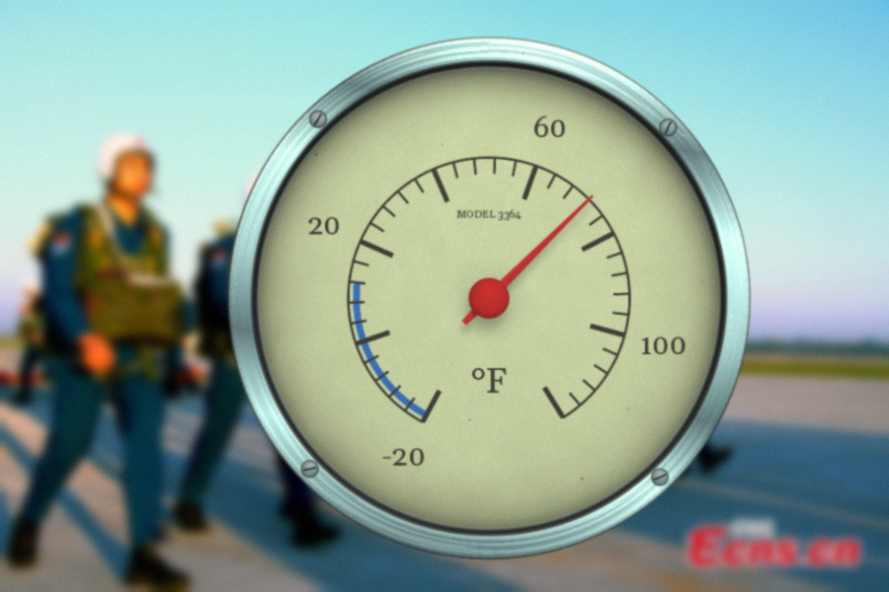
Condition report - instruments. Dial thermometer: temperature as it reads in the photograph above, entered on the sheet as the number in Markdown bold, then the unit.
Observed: **72** °F
